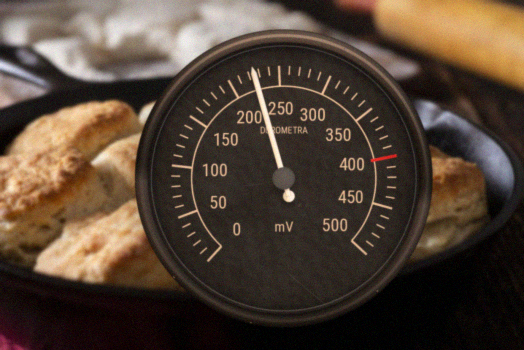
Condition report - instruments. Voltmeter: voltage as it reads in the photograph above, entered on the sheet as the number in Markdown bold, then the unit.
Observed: **225** mV
